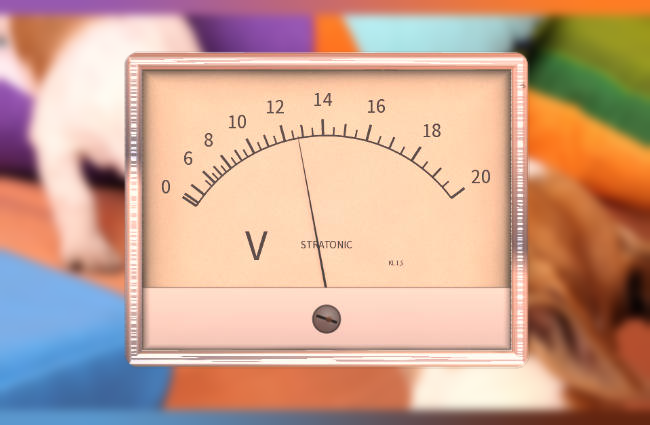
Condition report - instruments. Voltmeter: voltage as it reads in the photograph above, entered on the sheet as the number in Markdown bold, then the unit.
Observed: **12.75** V
